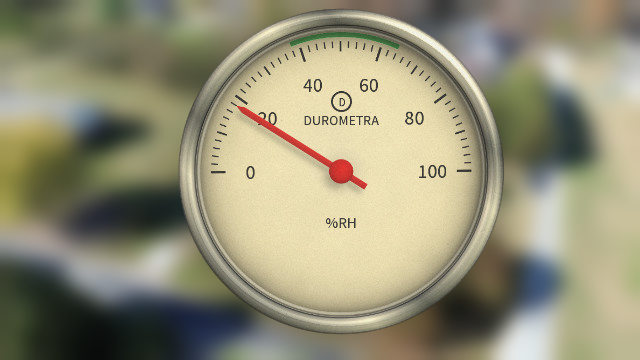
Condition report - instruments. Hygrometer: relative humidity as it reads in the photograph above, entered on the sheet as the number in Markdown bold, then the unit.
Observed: **18** %
